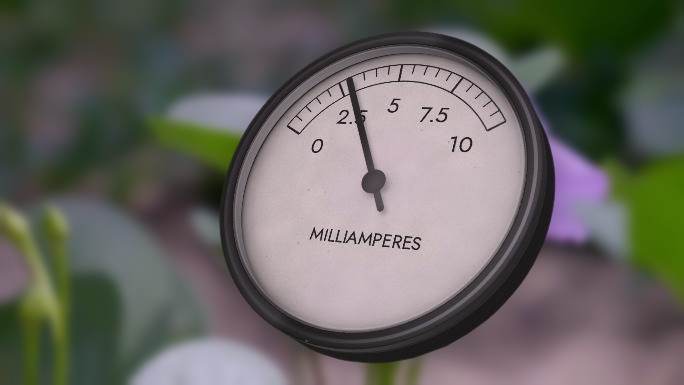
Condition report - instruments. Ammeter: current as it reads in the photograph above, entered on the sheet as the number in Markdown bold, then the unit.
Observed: **3** mA
